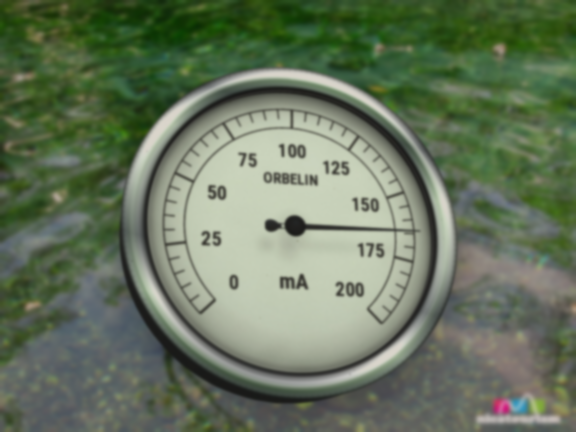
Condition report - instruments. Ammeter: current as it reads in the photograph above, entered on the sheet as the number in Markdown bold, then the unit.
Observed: **165** mA
